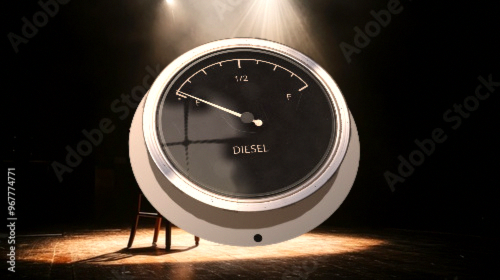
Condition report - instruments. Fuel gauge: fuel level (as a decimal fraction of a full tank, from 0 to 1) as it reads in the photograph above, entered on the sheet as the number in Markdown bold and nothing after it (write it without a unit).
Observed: **0**
